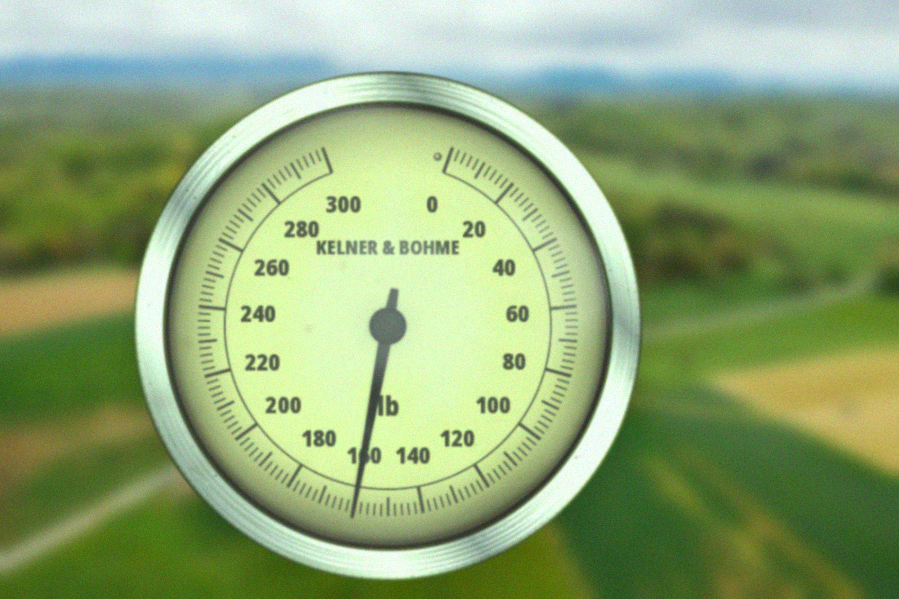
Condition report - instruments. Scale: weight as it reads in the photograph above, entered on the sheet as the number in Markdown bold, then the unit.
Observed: **160** lb
